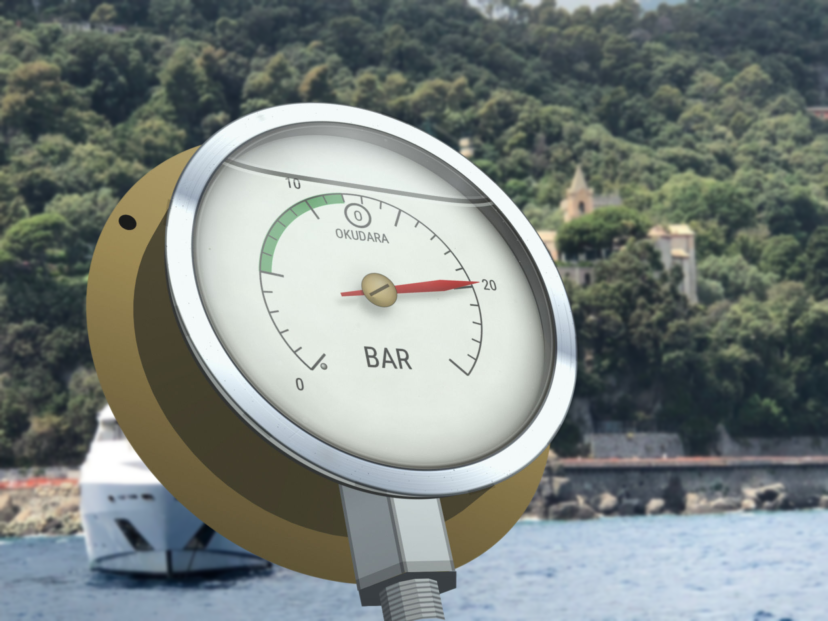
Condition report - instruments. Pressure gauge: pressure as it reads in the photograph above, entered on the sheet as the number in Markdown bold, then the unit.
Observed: **20** bar
